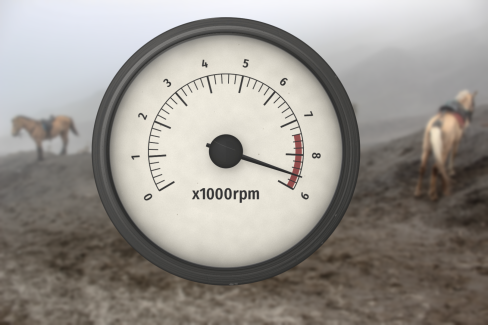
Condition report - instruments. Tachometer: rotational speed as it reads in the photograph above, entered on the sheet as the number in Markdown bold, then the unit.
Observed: **8600** rpm
